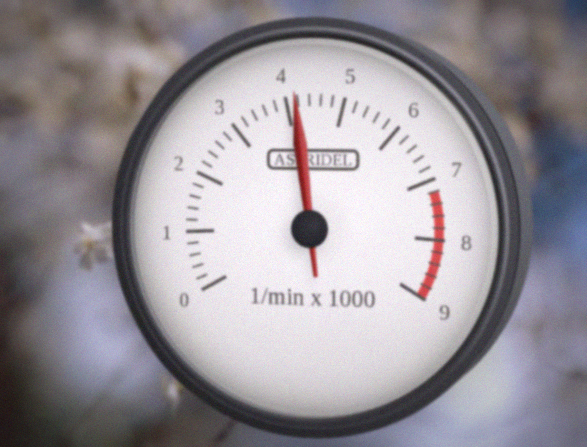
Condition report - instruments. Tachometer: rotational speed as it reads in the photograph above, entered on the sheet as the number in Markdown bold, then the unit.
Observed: **4200** rpm
